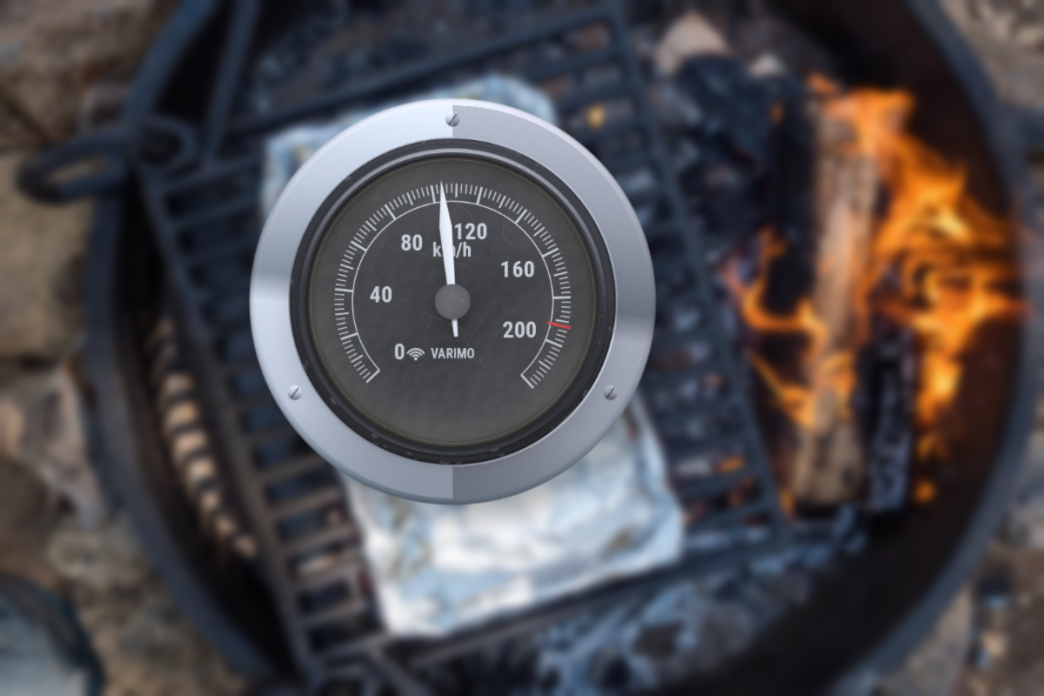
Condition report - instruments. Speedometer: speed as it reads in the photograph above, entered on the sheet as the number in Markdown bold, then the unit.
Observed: **104** km/h
